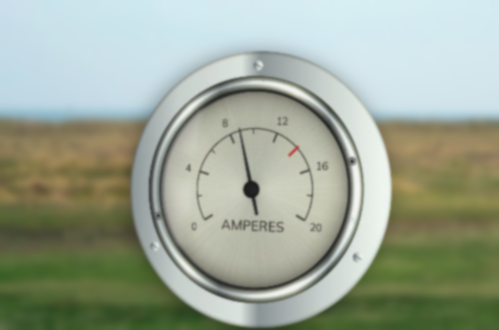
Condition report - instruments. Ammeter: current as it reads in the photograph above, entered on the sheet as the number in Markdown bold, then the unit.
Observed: **9** A
